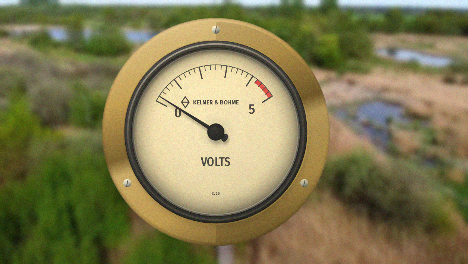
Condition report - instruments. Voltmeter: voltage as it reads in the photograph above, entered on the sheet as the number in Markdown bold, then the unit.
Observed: **0.2** V
